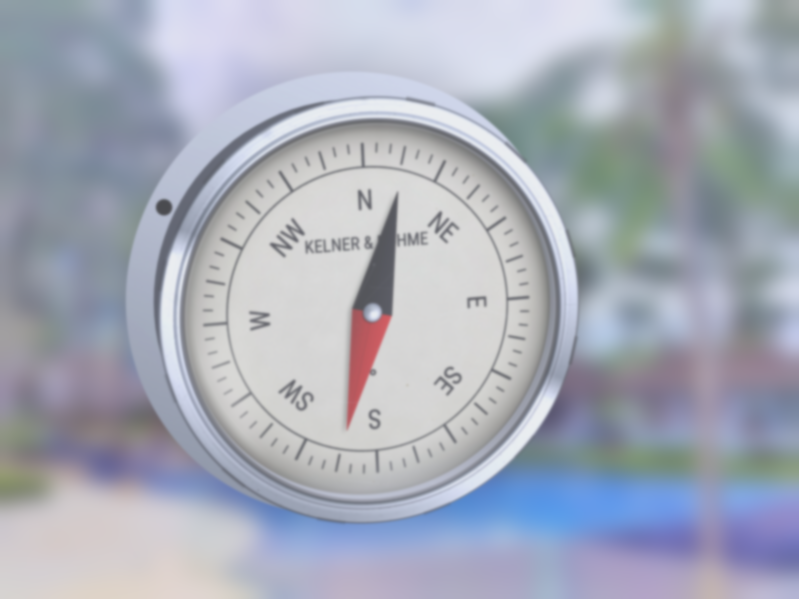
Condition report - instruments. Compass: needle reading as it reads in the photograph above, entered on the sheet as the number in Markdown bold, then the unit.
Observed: **195** °
